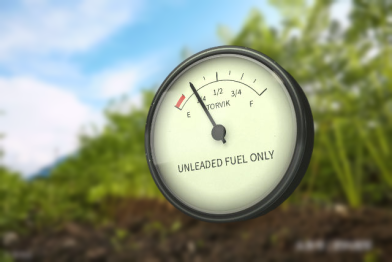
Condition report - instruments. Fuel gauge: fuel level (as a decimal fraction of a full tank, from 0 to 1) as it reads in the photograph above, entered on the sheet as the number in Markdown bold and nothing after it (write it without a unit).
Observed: **0.25**
